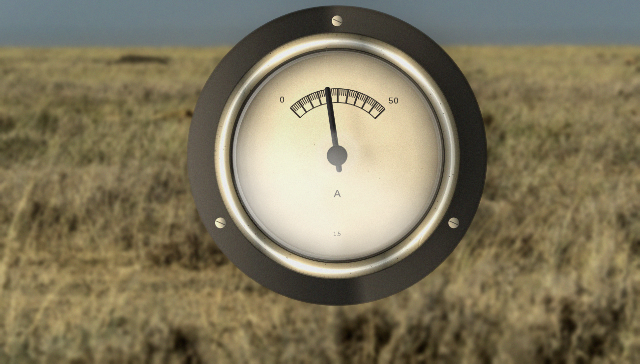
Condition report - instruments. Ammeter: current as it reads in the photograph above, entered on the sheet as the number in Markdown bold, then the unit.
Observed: **20** A
